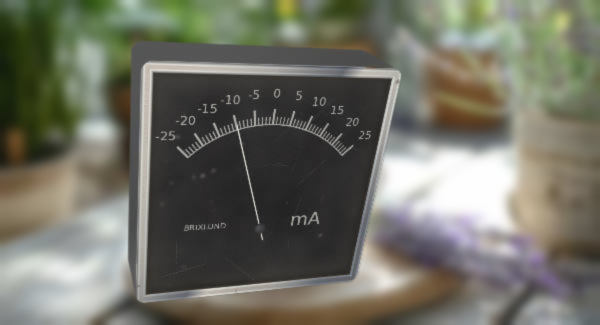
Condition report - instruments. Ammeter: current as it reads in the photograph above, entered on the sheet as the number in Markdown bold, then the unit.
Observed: **-10** mA
